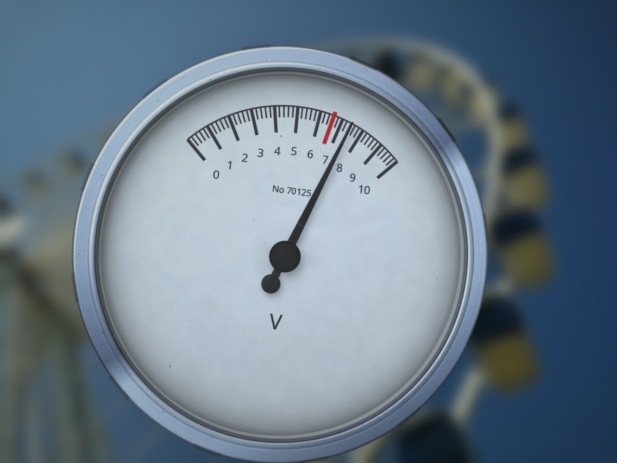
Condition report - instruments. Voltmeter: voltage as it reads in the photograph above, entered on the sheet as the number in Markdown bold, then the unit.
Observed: **7.4** V
